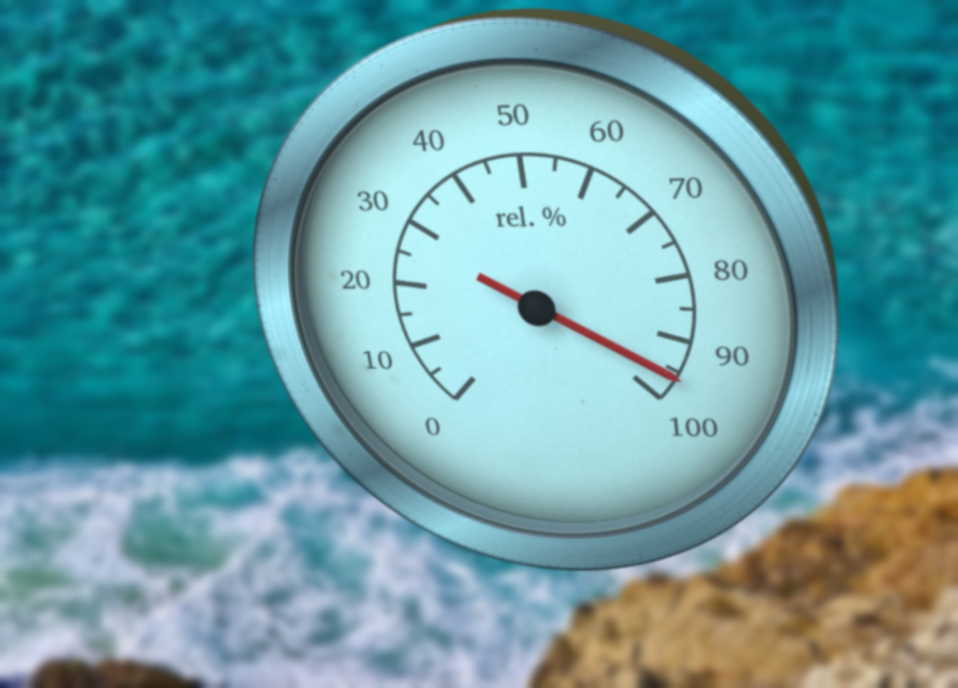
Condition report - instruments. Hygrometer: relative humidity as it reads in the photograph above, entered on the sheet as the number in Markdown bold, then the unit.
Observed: **95** %
